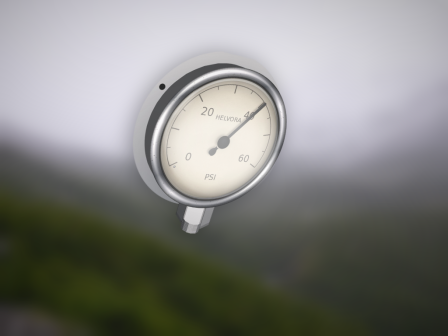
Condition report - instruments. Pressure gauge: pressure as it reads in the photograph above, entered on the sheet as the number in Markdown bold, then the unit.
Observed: **40** psi
